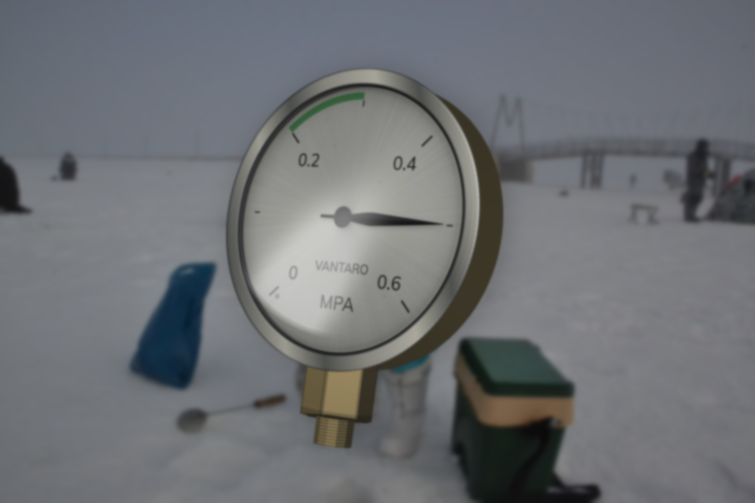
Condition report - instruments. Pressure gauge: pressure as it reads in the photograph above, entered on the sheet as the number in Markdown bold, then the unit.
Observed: **0.5** MPa
